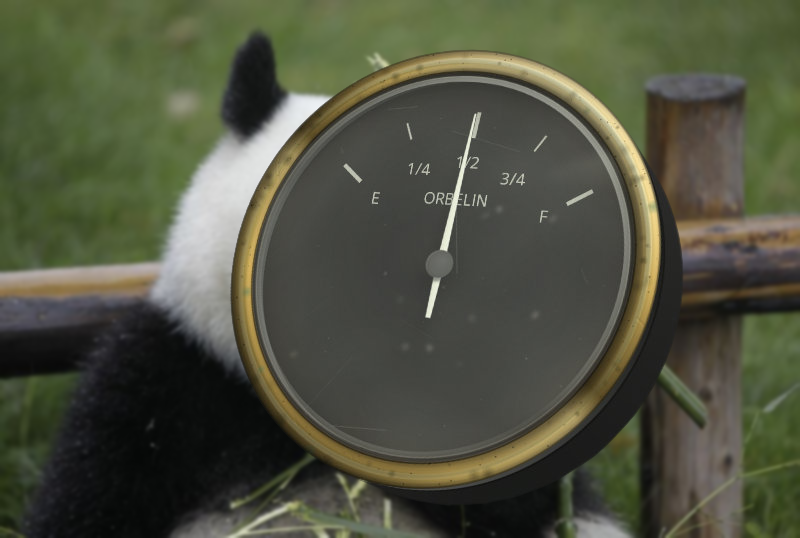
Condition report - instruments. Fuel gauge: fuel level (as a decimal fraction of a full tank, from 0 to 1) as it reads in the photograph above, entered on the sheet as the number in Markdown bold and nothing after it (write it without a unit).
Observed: **0.5**
